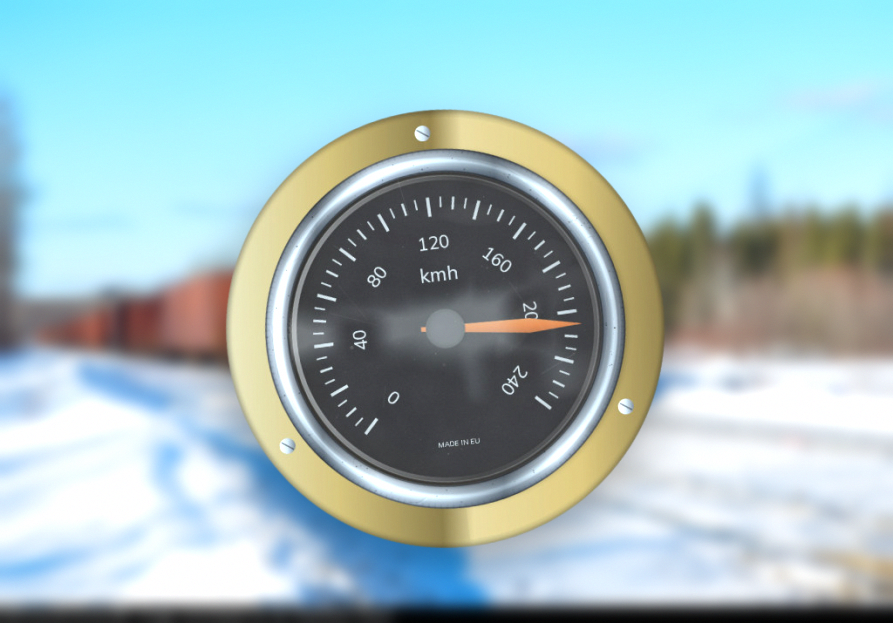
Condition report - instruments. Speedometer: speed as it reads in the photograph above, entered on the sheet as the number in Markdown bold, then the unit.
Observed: **205** km/h
